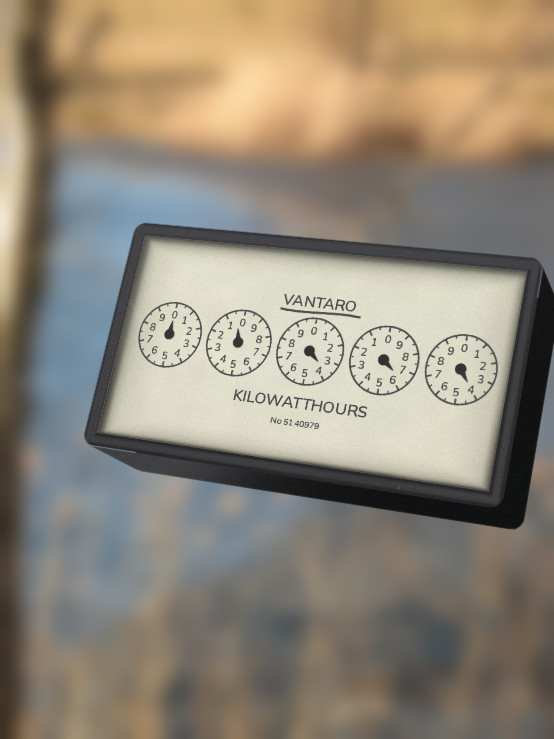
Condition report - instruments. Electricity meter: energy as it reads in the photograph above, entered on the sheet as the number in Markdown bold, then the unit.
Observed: **364** kWh
